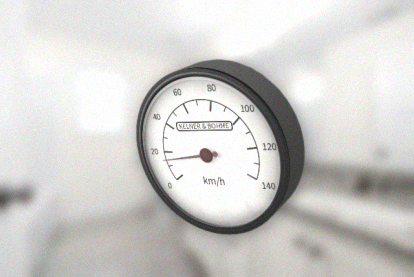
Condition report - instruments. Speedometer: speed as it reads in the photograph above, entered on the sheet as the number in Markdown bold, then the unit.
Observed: **15** km/h
